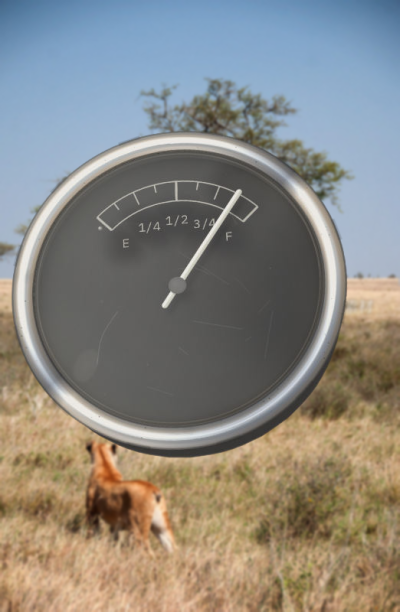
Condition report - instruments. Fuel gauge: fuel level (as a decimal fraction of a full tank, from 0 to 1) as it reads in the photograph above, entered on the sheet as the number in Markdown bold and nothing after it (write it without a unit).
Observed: **0.875**
